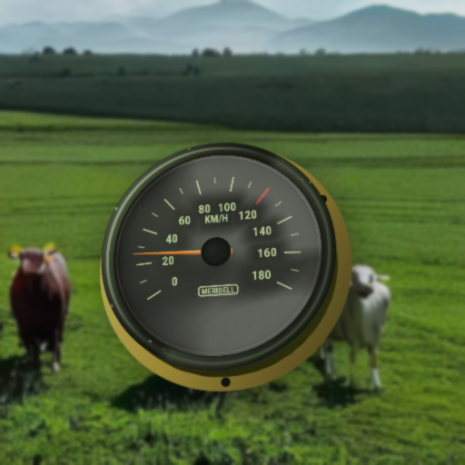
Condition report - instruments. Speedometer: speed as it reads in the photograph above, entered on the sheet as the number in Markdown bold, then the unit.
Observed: **25** km/h
